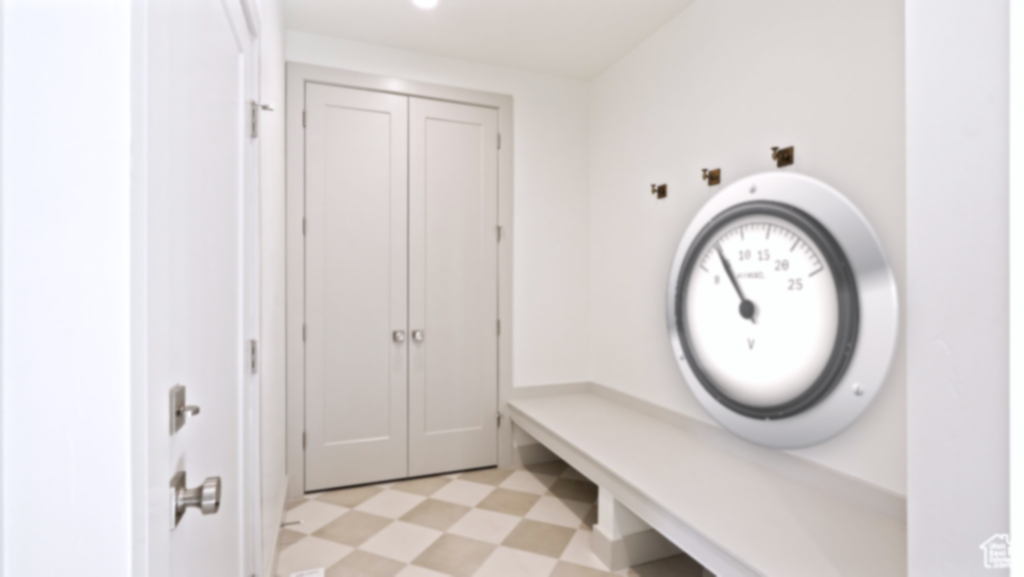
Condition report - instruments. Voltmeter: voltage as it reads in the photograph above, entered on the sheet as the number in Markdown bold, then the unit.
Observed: **5** V
